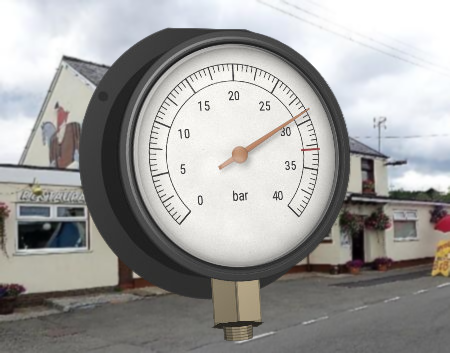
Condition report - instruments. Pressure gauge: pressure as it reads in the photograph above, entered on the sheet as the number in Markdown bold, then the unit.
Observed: **29** bar
